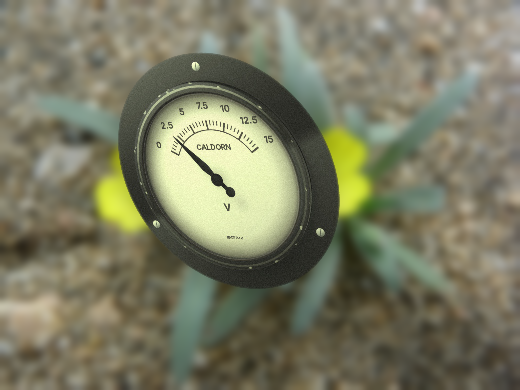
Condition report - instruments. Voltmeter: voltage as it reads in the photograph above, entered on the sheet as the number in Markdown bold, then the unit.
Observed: **2.5** V
